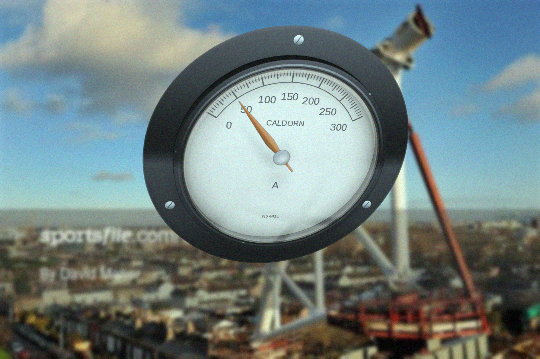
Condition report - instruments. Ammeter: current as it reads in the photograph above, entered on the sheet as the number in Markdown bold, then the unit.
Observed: **50** A
